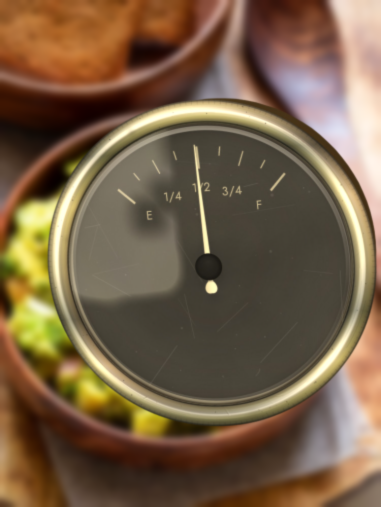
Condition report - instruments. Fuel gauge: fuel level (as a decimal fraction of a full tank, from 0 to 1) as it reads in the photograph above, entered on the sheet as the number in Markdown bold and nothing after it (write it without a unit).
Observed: **0.5**
